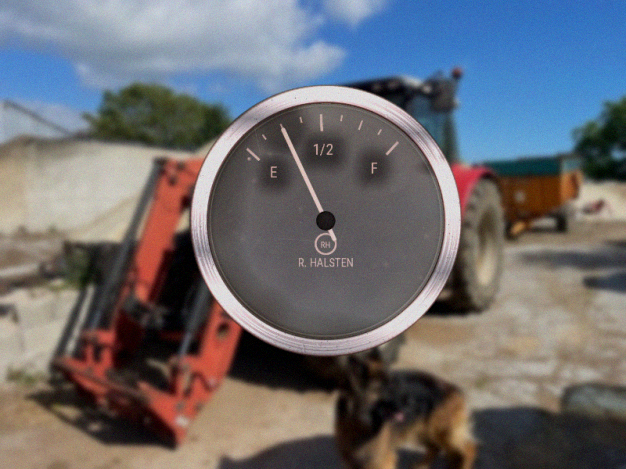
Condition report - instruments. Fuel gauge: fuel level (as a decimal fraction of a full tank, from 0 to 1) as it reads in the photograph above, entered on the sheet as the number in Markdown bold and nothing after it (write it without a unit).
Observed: **0.25**
